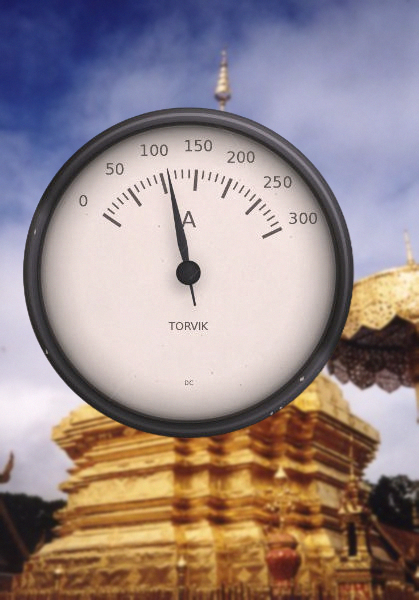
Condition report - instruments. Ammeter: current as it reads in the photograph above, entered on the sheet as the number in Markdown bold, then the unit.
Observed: **110** A
